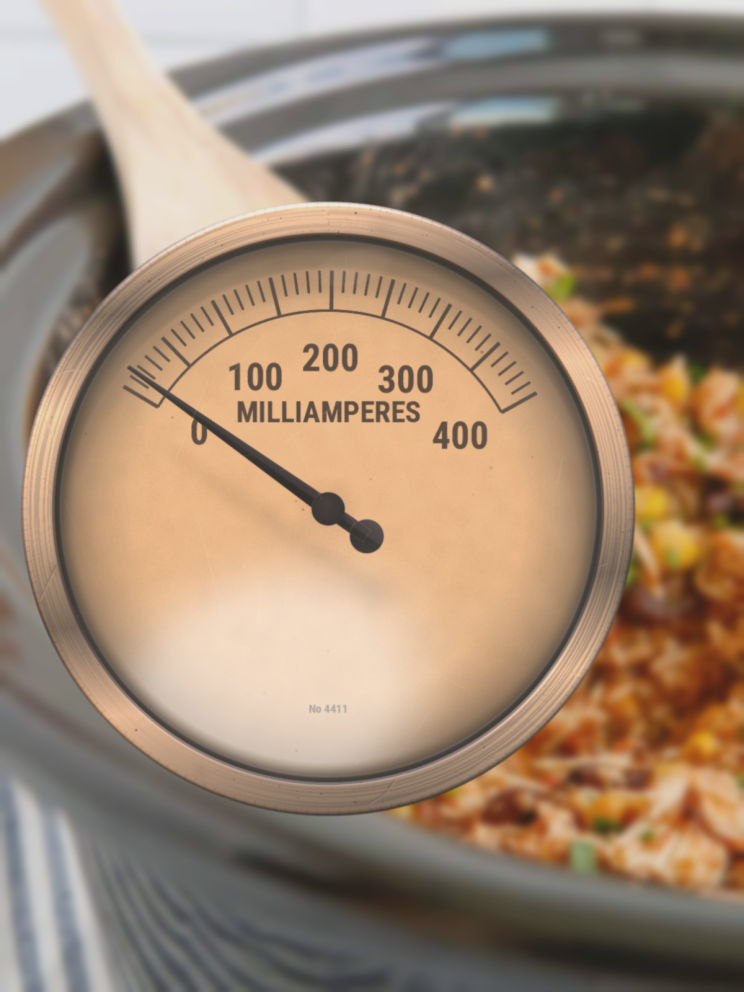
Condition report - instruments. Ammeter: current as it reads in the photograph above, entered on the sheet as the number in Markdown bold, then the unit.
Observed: **15** mA
